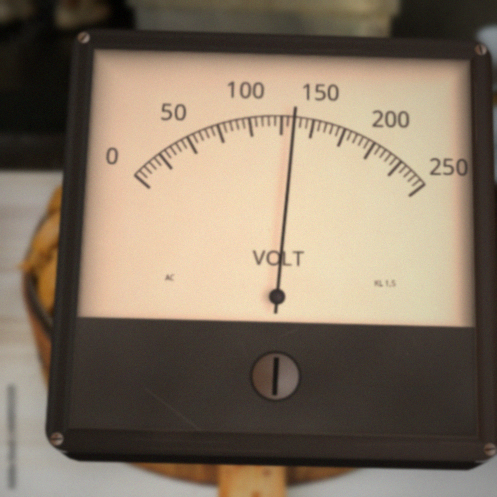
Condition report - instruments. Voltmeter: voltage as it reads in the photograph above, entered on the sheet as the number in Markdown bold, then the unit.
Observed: **135** V
